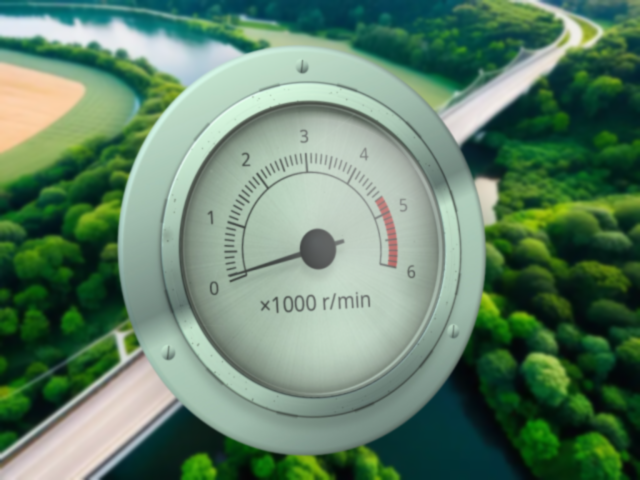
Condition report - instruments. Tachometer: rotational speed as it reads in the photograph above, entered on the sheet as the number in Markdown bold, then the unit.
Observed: **100** rpm
